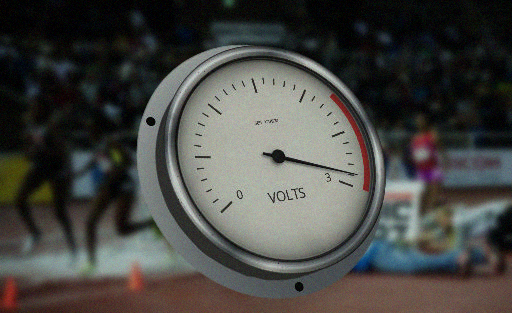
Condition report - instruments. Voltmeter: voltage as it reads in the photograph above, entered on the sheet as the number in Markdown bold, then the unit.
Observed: **2.9** V
